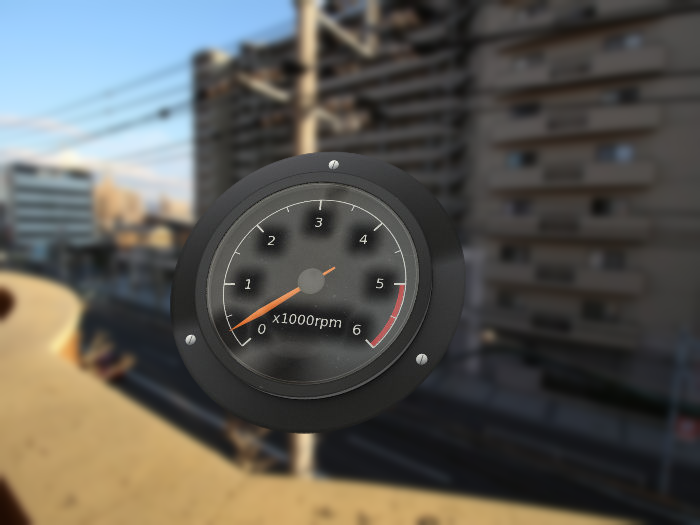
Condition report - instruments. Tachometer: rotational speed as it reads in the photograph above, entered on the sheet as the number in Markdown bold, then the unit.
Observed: **250** rpm
